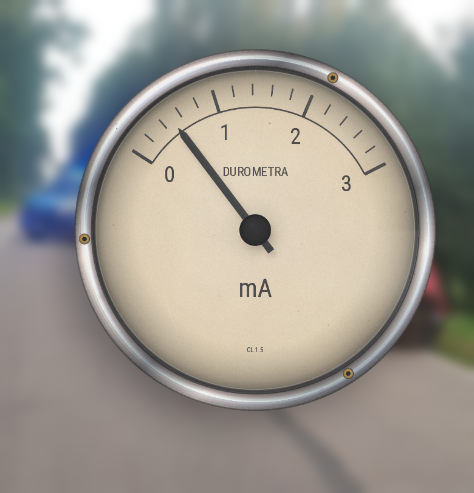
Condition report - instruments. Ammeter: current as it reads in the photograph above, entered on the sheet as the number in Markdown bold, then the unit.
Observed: **0.5** mA
